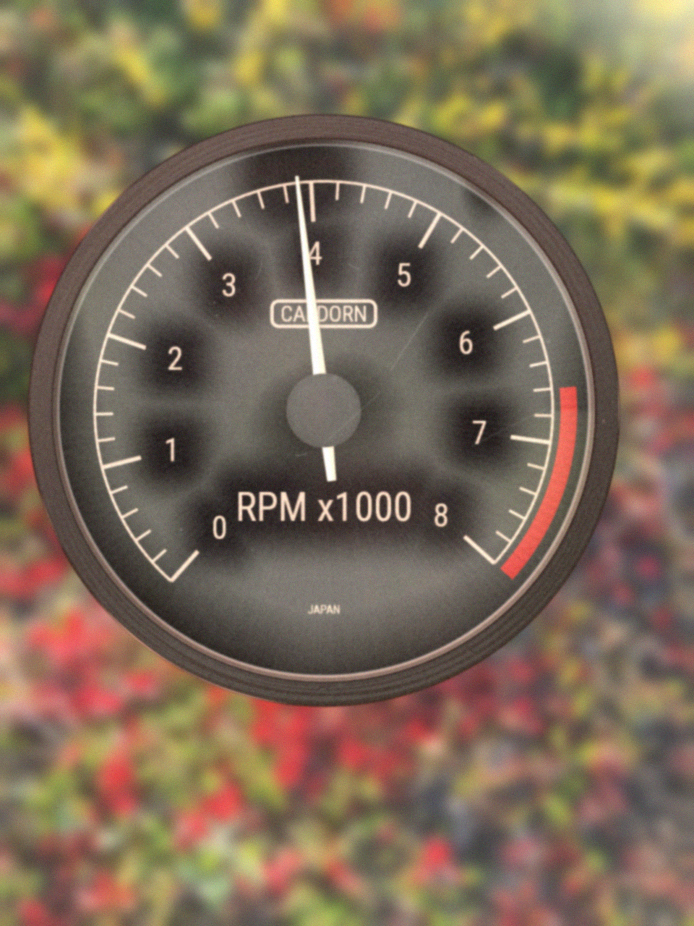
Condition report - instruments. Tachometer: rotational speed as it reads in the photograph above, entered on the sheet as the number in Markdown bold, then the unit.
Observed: **3900** rpm
